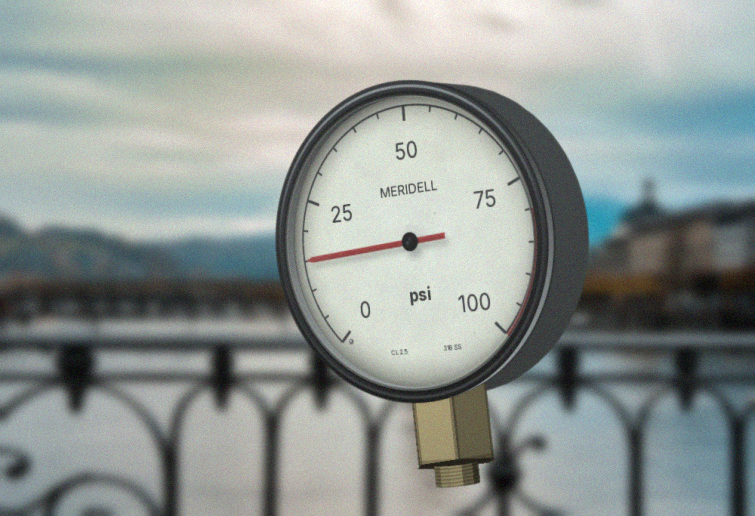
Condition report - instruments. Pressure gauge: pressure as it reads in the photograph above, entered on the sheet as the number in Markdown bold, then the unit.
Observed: **15** psi
